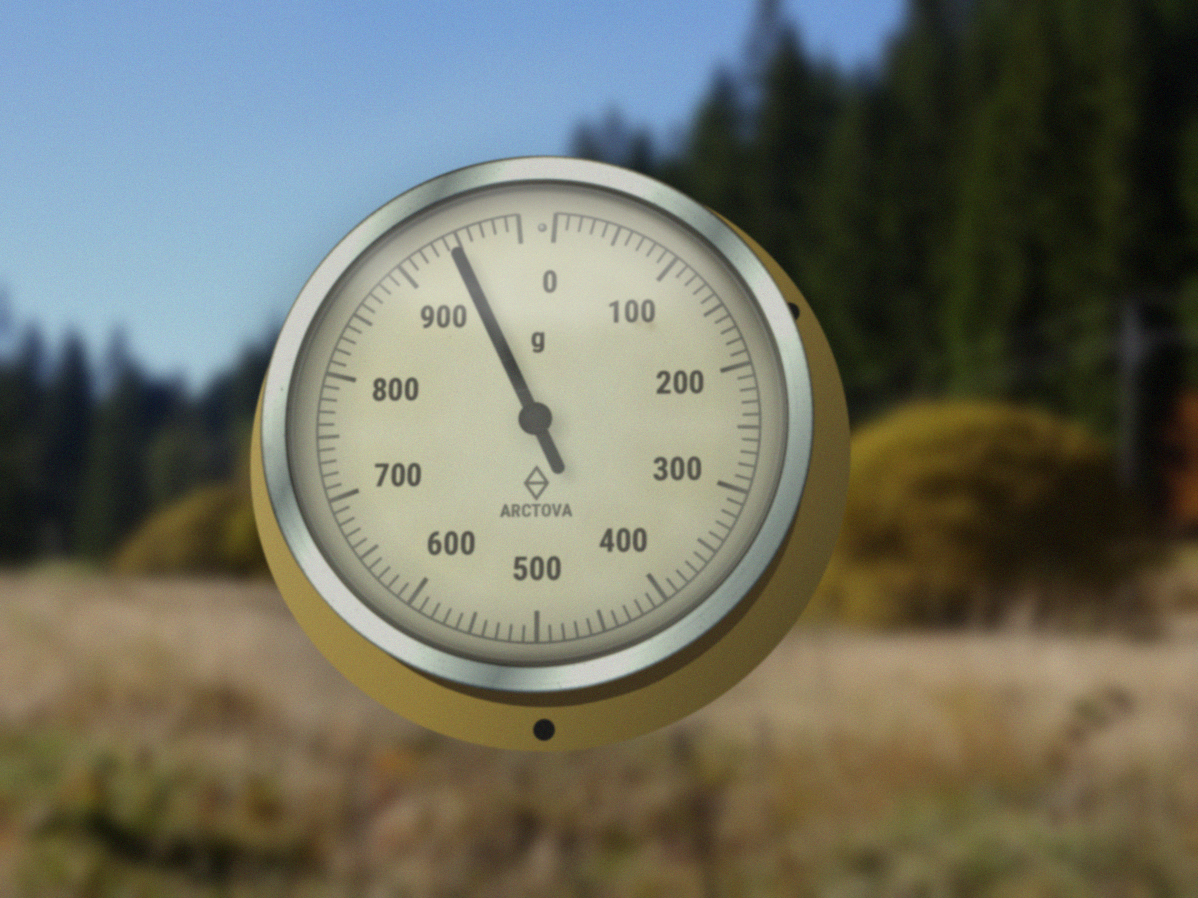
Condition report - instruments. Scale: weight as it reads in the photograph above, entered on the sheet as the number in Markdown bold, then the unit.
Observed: **945** g
